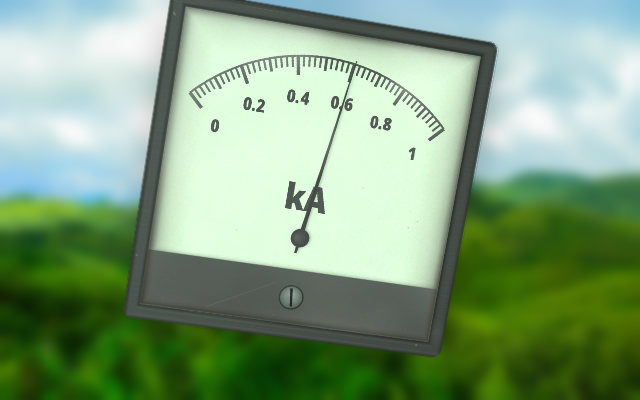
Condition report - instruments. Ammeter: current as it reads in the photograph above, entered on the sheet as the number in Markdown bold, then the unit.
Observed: **0.6** kA
